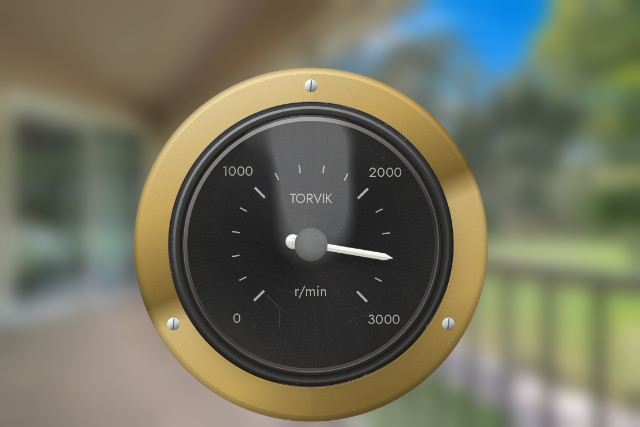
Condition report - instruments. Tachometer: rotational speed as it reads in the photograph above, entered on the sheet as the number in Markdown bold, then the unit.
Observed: **2600** rpm
